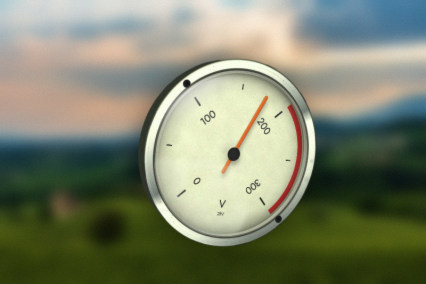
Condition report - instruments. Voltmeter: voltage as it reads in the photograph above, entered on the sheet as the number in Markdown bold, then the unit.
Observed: **175** V
